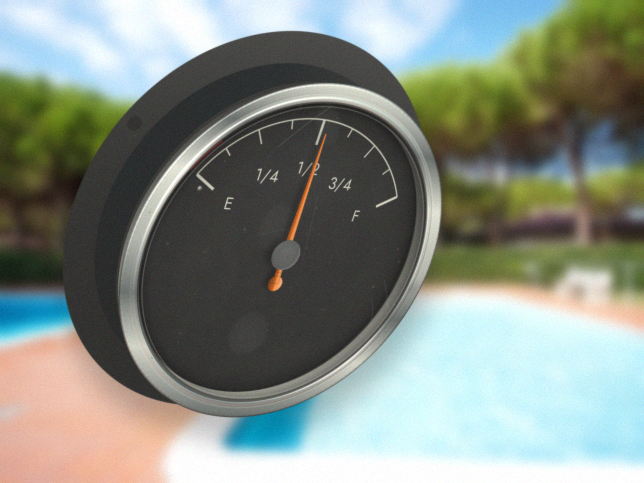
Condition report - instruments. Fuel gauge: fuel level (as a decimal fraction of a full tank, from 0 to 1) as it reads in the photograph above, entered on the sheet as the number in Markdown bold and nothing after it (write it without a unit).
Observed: **0.5**
